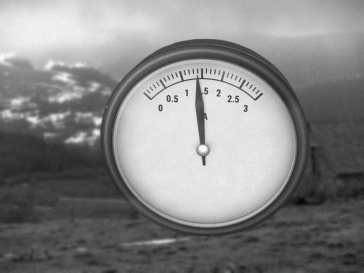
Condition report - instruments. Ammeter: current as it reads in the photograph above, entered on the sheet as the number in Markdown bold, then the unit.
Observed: **1.4** A
